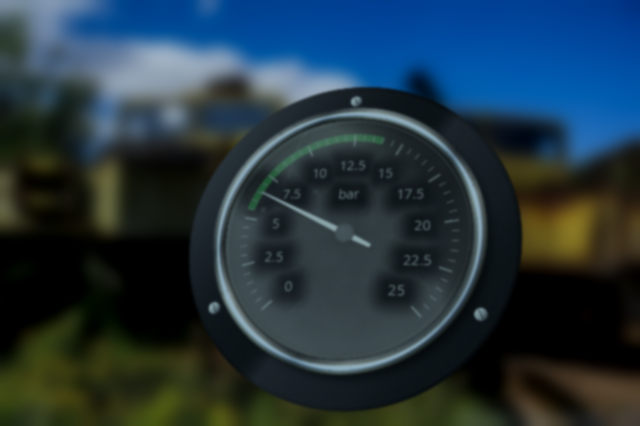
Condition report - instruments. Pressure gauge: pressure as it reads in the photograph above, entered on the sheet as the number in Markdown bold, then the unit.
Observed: **6.5** bar
